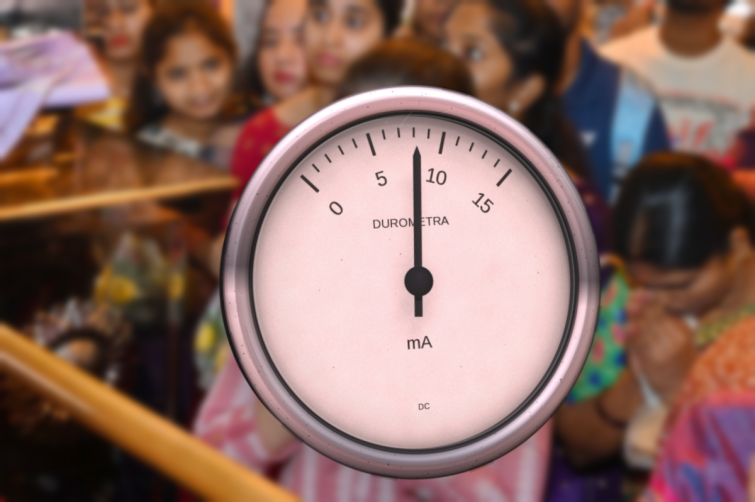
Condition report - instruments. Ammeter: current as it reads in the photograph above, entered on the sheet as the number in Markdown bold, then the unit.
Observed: **8** mA
